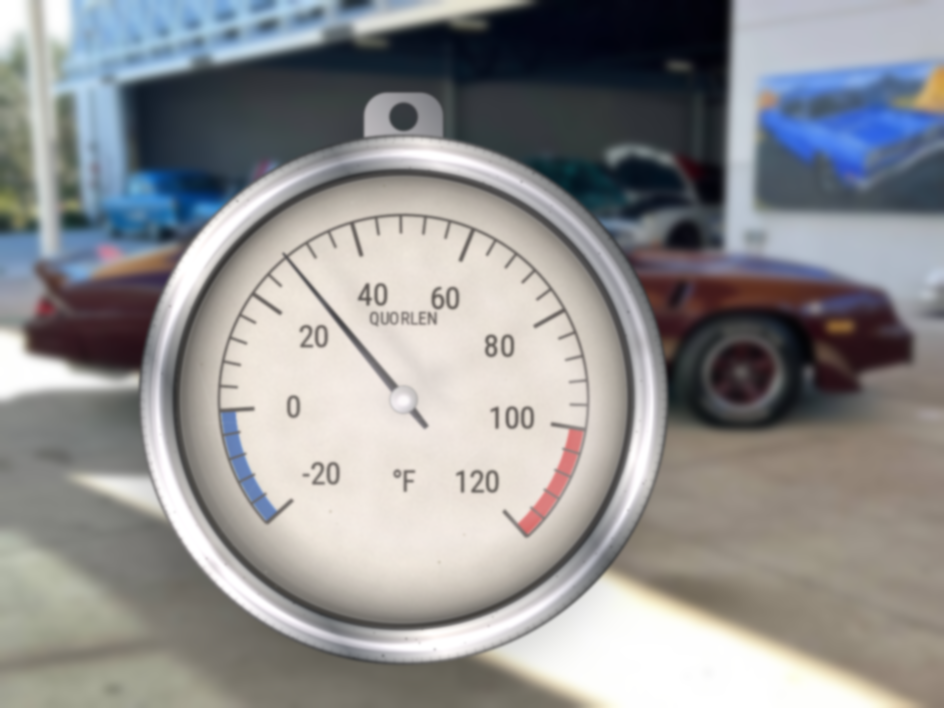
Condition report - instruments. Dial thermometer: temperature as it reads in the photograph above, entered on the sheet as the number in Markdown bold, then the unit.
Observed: **28** °F
